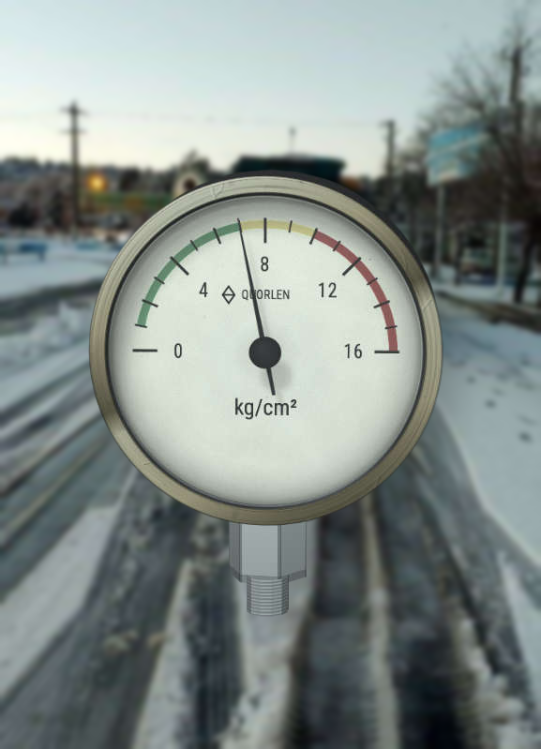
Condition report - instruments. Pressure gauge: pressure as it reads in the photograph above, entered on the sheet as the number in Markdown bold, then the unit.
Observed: **7** kg/cm²
